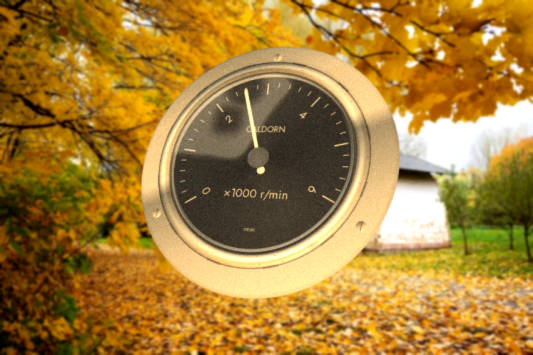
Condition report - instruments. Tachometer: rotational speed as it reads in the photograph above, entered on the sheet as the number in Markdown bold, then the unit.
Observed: **2600** rpm
